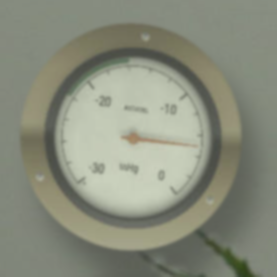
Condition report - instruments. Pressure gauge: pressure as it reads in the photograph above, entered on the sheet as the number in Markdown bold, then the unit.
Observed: **-5** inHg
